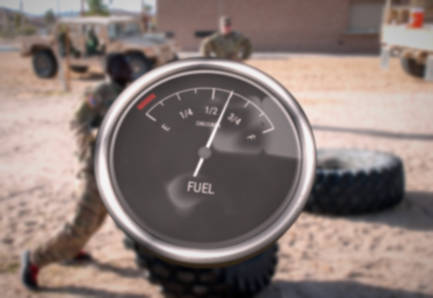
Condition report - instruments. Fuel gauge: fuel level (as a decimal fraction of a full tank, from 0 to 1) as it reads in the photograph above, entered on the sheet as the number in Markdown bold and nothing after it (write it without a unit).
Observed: **0.625**
